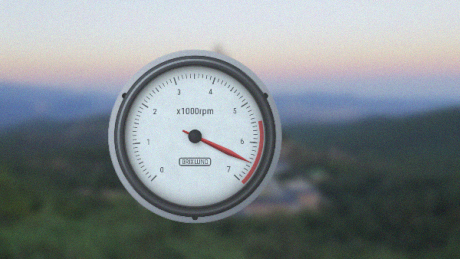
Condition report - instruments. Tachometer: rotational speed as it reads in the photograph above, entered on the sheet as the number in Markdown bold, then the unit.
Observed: **6500** rpm
